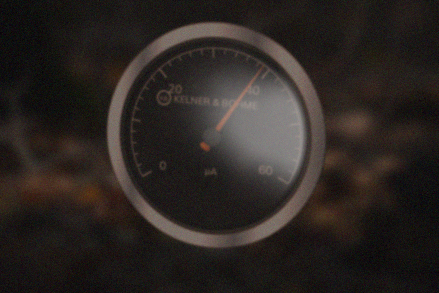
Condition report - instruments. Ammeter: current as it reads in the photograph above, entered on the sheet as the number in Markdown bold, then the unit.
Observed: **39** µA
